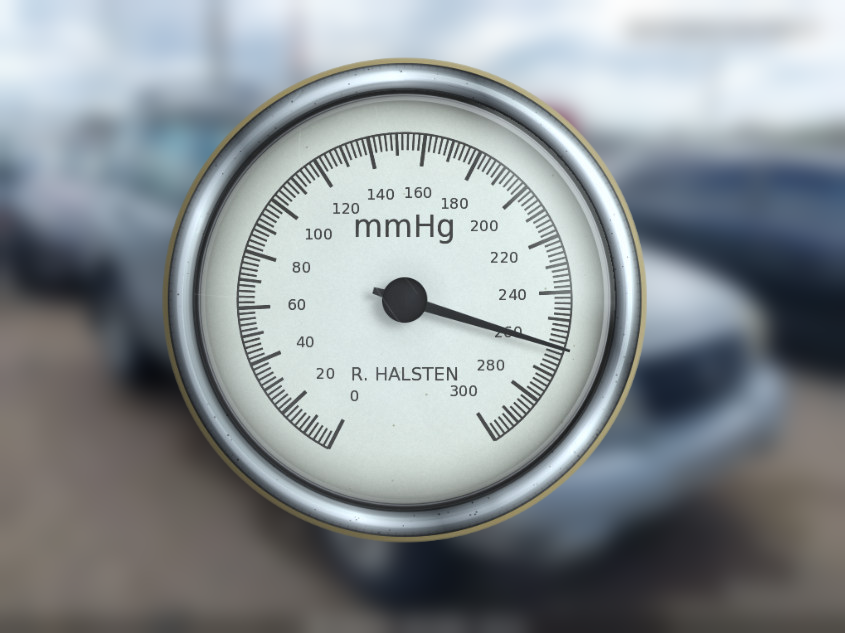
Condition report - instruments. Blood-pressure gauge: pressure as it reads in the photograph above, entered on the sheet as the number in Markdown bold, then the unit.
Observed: **260** mmHg
